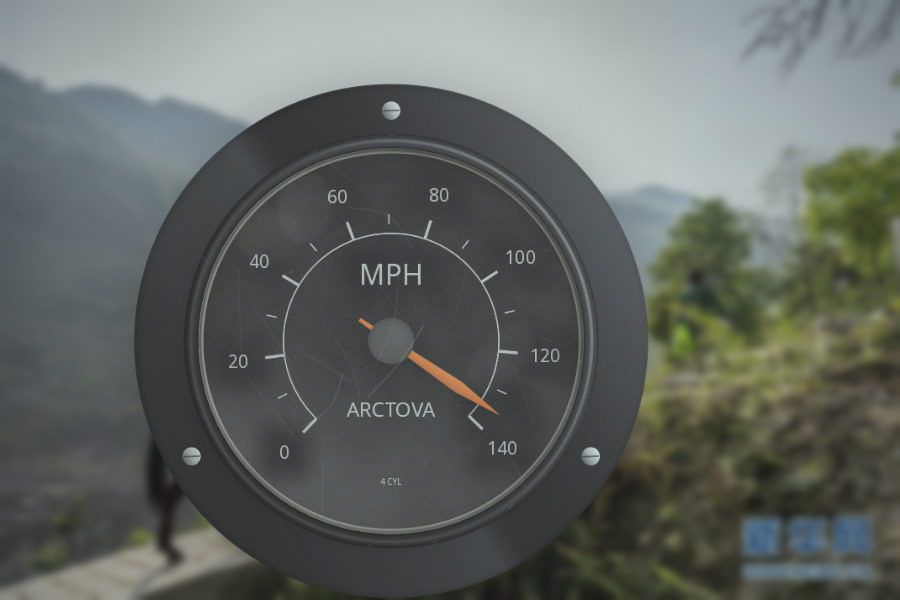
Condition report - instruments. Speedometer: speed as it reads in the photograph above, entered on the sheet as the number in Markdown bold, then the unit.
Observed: **135** mph
